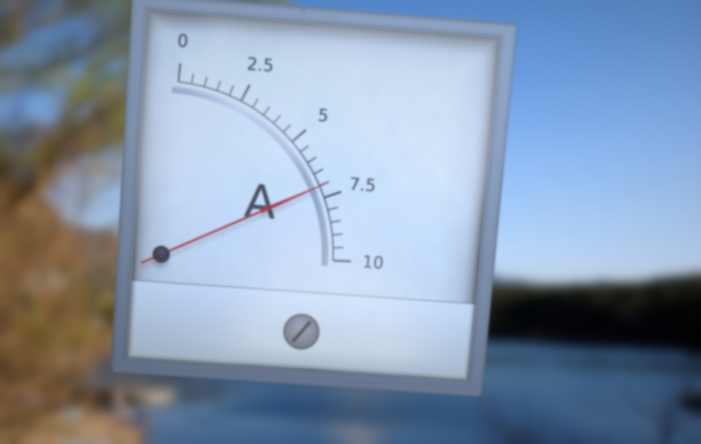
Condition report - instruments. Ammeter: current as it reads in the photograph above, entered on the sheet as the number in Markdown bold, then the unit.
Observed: **7** A
